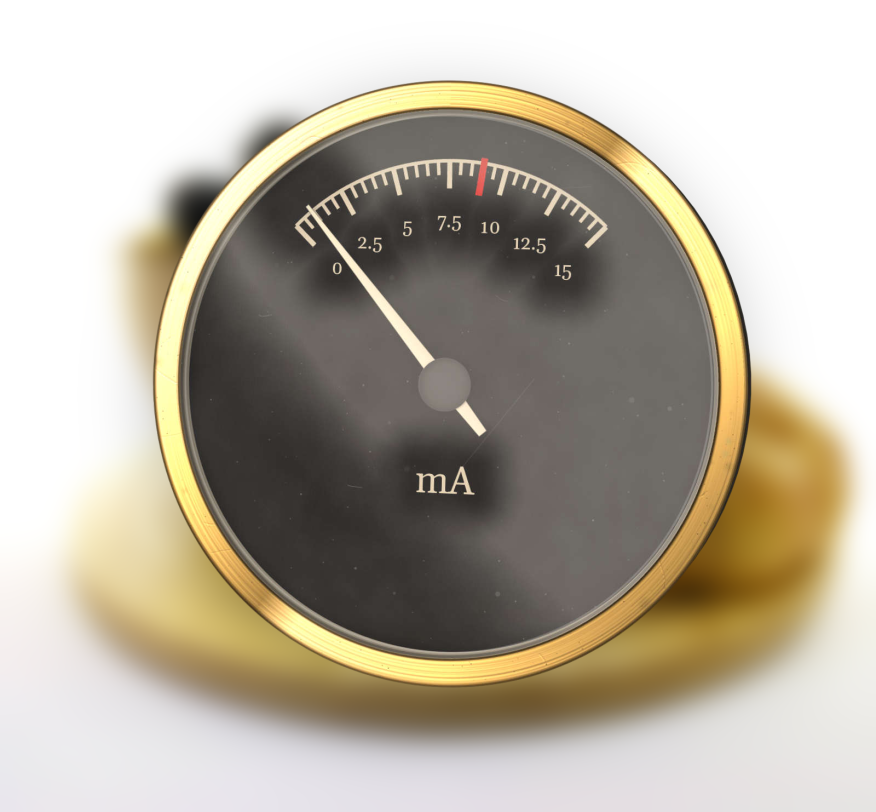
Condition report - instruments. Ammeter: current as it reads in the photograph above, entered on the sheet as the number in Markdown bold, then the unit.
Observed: **1** mA
